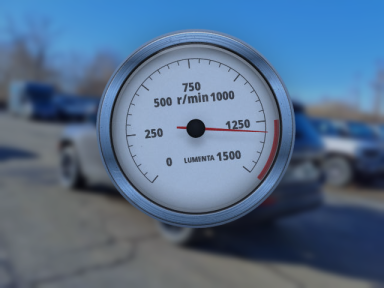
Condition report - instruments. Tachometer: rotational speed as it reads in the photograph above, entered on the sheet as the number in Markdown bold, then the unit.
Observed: **1300** rpm
